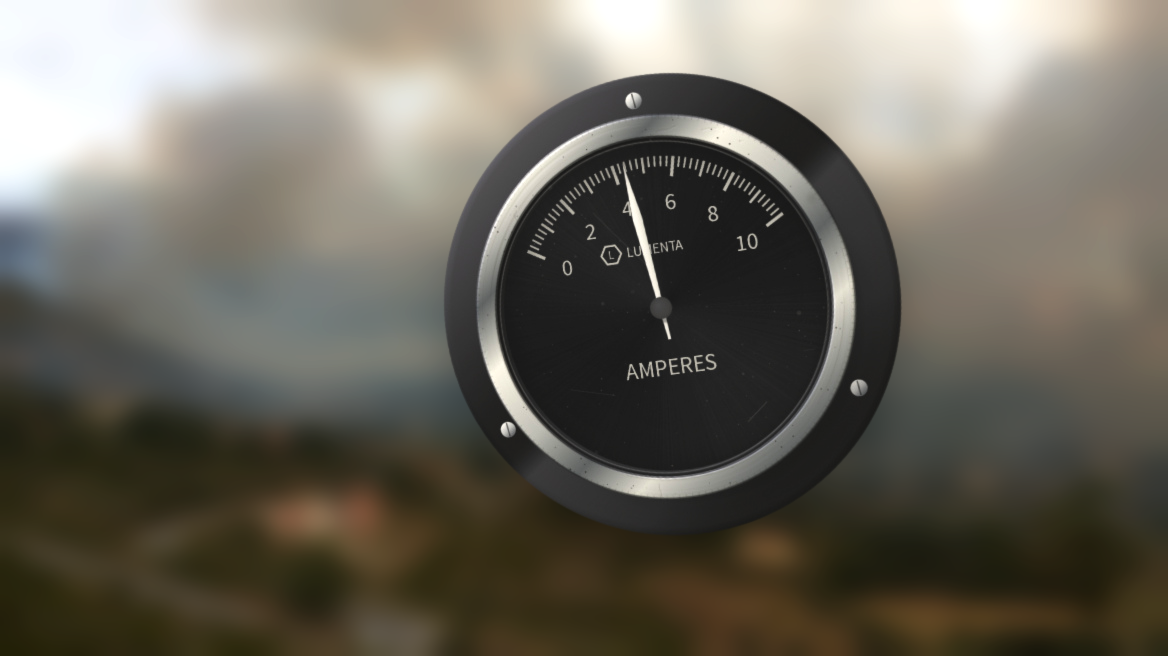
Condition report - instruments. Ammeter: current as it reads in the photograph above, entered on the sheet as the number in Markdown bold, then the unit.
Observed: **4.4** A
